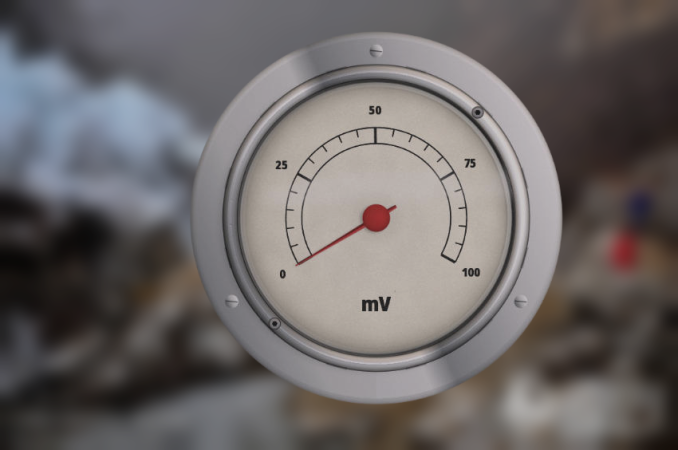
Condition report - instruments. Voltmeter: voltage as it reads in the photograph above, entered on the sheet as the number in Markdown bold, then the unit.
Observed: **0** mV
